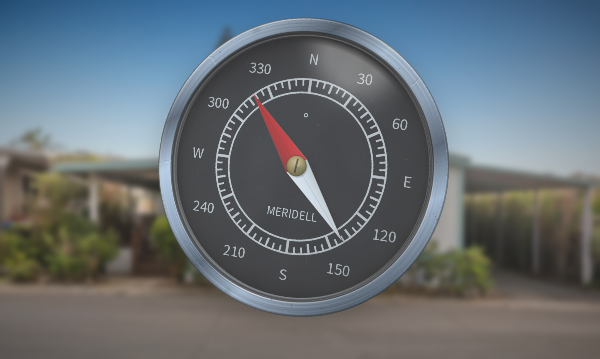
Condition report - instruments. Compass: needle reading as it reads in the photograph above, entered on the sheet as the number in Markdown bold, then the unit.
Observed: **320** °
